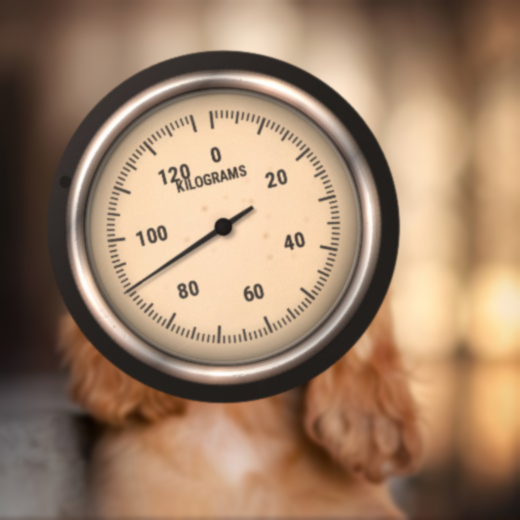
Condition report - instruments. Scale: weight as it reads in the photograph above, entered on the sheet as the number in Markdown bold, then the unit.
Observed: **90** kg
